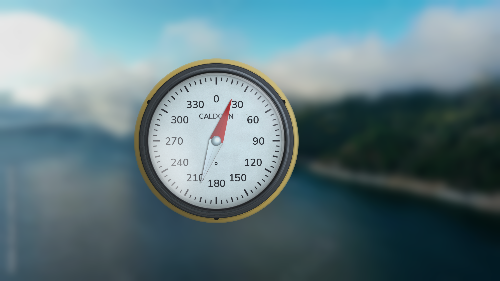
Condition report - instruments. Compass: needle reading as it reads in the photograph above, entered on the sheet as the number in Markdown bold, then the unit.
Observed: **20** °
